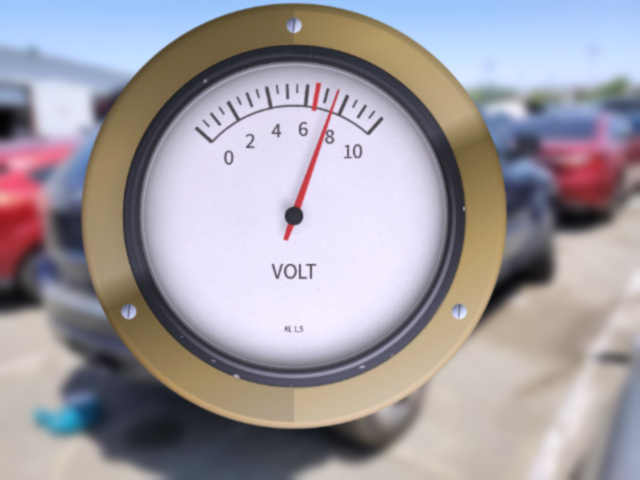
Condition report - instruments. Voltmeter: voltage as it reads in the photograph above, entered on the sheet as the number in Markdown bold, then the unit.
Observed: **7.5** V
